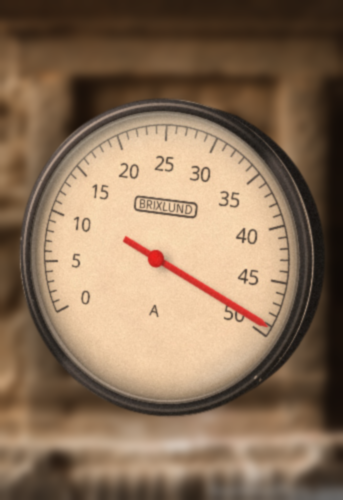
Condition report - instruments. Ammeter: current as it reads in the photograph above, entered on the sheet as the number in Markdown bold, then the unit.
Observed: **49** A
